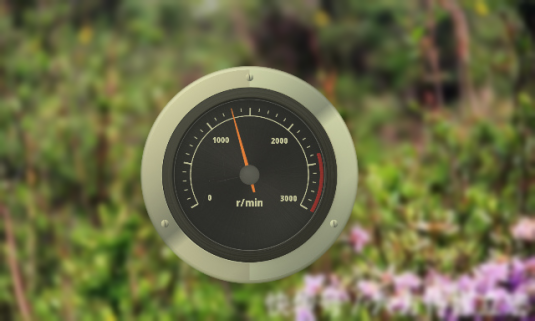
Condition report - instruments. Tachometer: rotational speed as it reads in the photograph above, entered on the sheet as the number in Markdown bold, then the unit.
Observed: **1300** rpm
